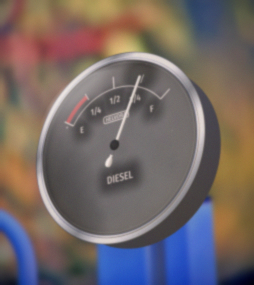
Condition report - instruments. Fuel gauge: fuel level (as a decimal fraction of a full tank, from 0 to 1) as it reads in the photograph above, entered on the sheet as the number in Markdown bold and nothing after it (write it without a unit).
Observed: **0.75**
